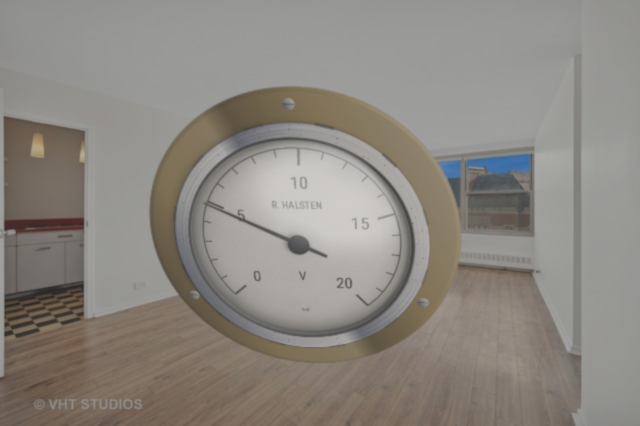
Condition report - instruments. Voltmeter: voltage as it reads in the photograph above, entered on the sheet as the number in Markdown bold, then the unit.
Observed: **5** V
